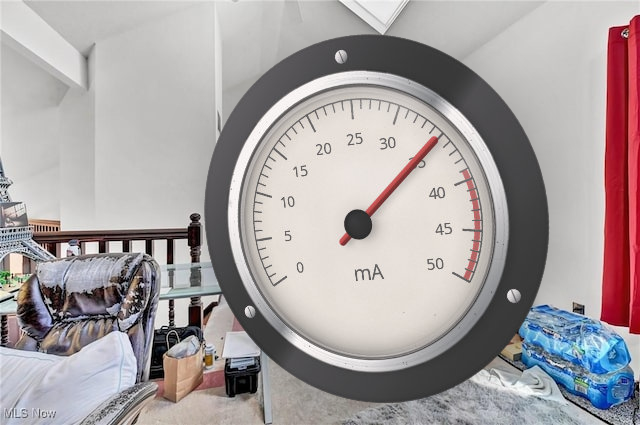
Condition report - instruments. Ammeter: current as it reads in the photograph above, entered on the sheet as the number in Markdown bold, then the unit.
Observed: **35** mA
